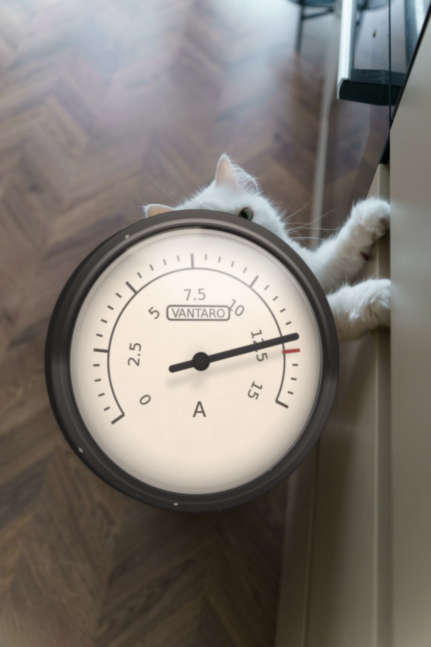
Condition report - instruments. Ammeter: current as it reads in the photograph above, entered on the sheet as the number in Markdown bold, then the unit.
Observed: **12.5** A
